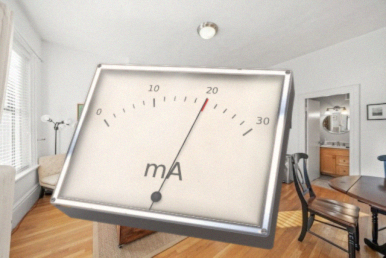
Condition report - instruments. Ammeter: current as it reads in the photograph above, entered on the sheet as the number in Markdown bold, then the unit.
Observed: **20** mA
